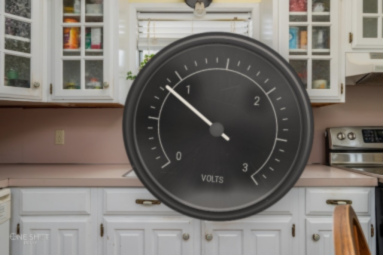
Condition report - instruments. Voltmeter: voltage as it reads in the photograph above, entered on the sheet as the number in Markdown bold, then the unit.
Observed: **0.85** V
